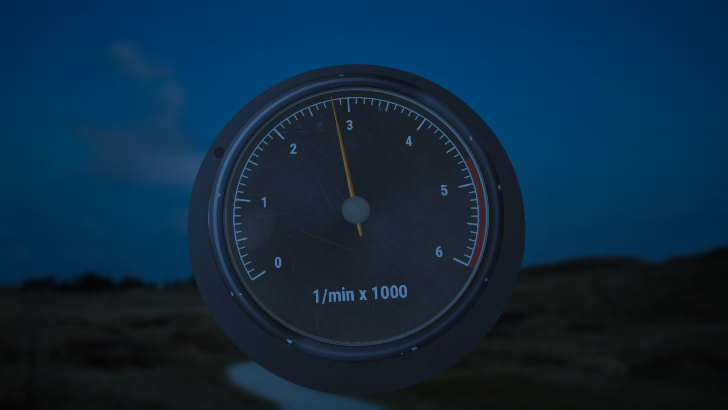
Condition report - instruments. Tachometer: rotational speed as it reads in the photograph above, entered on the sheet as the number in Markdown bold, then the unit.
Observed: **2800** rpm
